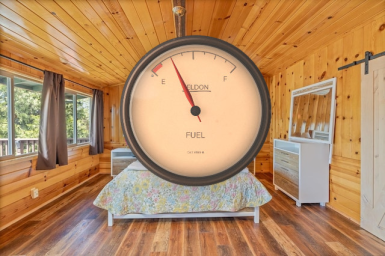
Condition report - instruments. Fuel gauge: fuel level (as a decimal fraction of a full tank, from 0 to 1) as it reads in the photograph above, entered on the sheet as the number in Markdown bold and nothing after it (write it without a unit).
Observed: **0.25**
